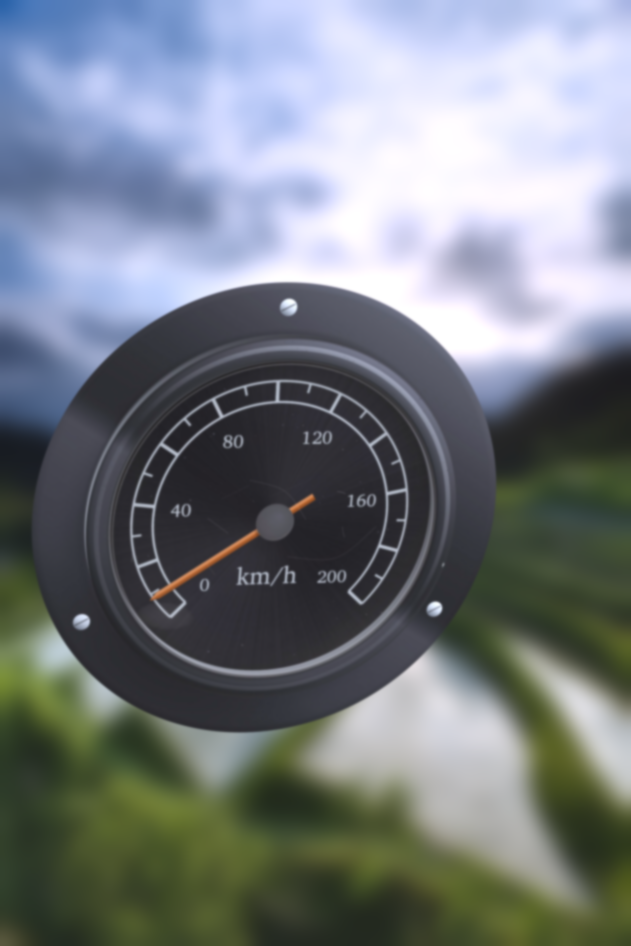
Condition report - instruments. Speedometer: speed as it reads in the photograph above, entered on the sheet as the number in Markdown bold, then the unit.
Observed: **10** km/h
